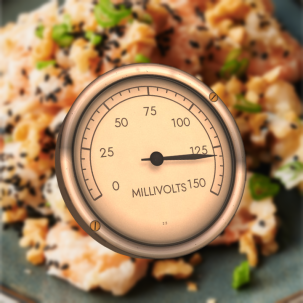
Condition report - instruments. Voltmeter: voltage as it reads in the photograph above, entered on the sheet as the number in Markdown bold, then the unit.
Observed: **130** mV
